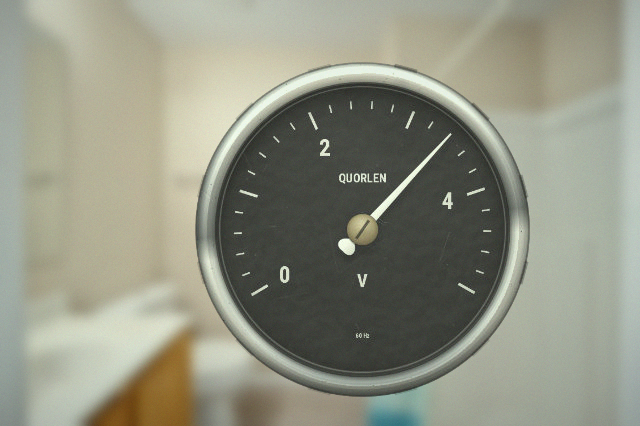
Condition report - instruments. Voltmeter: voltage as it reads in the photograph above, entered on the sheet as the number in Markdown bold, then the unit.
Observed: **3.4** V
